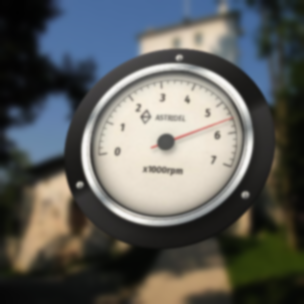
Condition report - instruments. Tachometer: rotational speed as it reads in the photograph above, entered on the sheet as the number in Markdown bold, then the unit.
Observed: **5600** rpm
